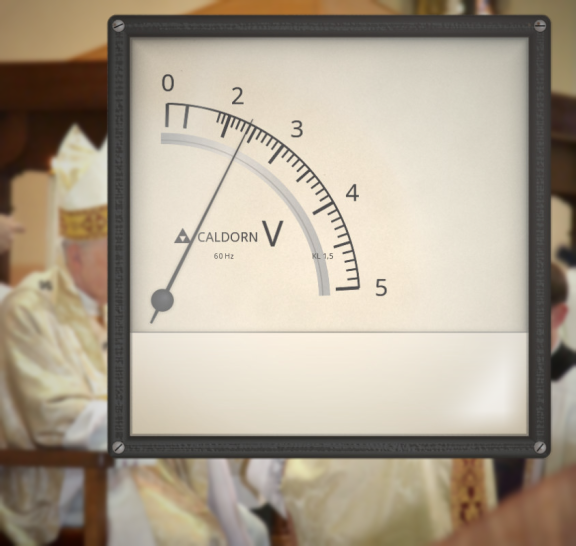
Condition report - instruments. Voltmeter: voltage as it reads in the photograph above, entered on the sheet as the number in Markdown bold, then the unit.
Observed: **2.4** V
